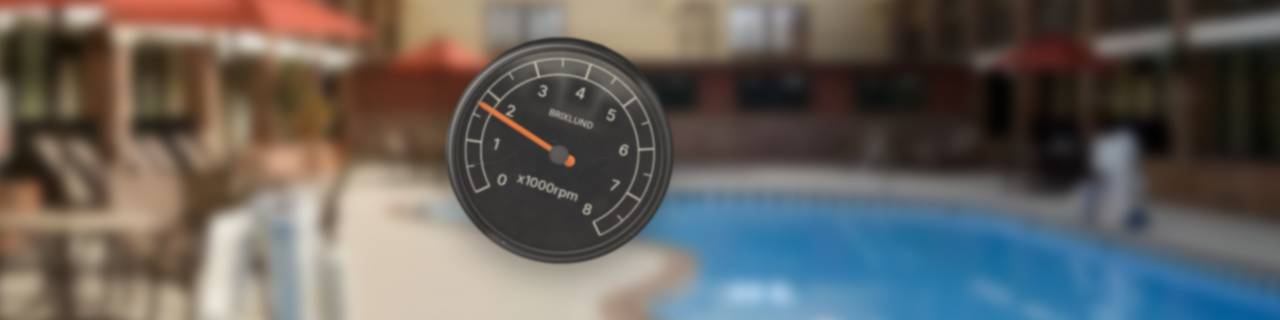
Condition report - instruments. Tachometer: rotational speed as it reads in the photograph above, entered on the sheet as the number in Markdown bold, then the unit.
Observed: **1750** rpm
